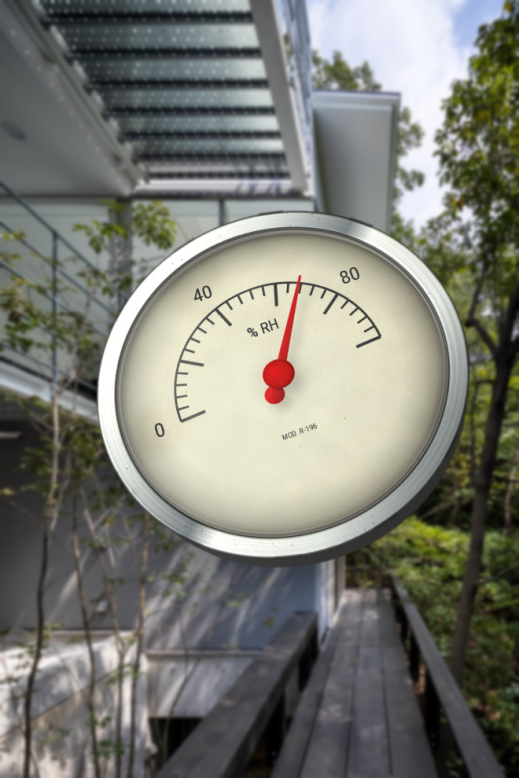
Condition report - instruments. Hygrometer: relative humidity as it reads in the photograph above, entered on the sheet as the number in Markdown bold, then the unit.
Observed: **68** %
